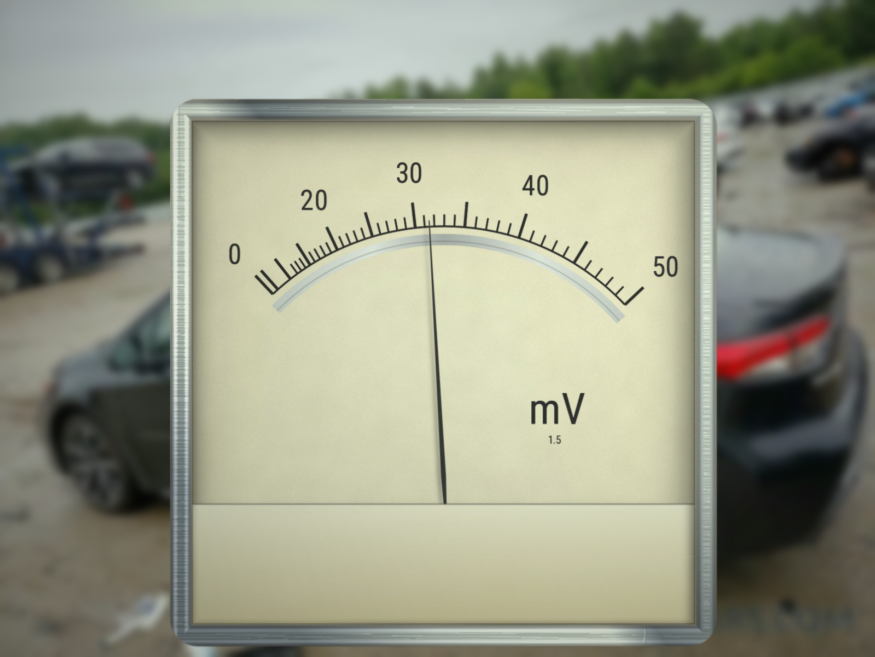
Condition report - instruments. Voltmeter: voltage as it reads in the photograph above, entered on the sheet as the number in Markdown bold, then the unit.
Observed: **31.5** mV
